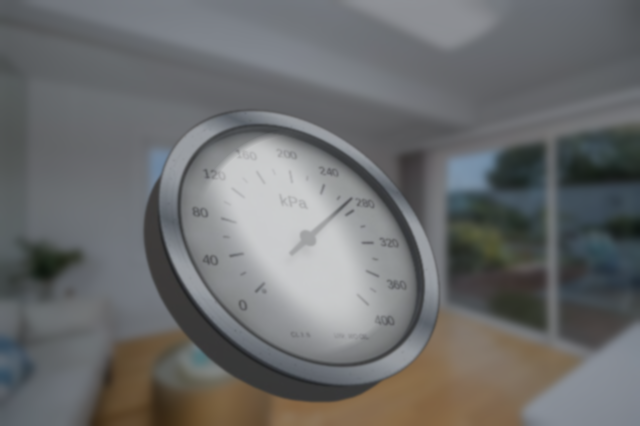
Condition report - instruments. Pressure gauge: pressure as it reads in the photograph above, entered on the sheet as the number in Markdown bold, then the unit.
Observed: **270** kPa
